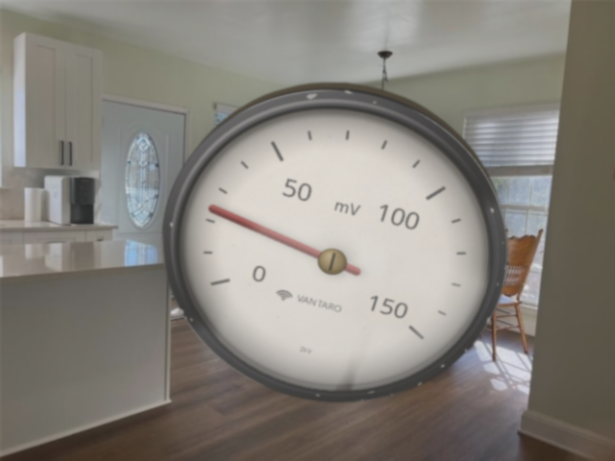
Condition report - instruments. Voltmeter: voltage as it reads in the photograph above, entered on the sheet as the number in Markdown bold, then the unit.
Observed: **25** mV
